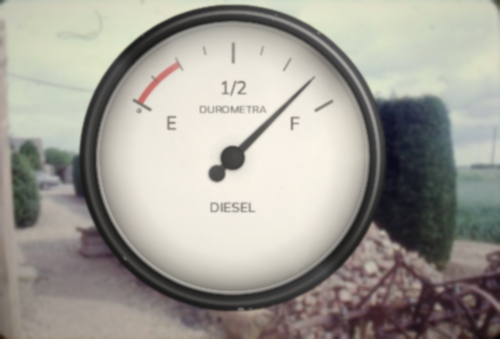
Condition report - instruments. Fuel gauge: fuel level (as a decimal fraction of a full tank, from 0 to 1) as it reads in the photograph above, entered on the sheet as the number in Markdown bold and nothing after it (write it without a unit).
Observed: **0.875**
